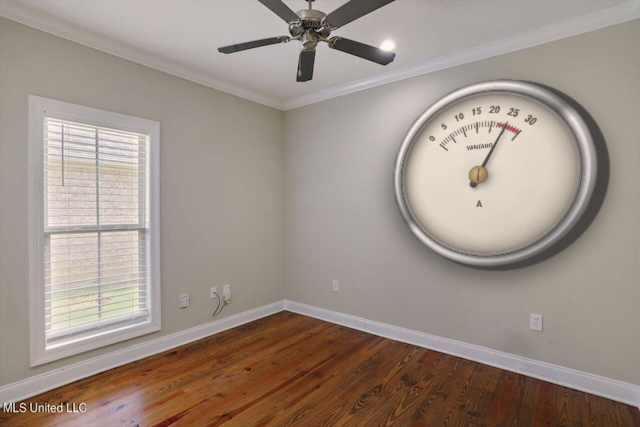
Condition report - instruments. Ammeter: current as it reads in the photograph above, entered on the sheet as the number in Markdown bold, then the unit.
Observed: **25** A
